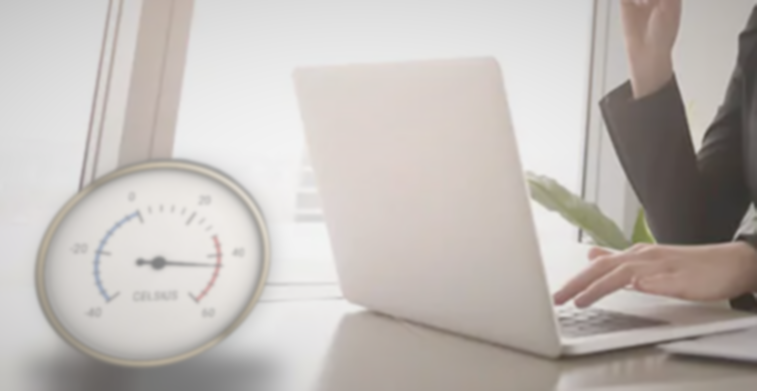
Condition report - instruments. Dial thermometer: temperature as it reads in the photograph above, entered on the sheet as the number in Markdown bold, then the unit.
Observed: **44** °C
